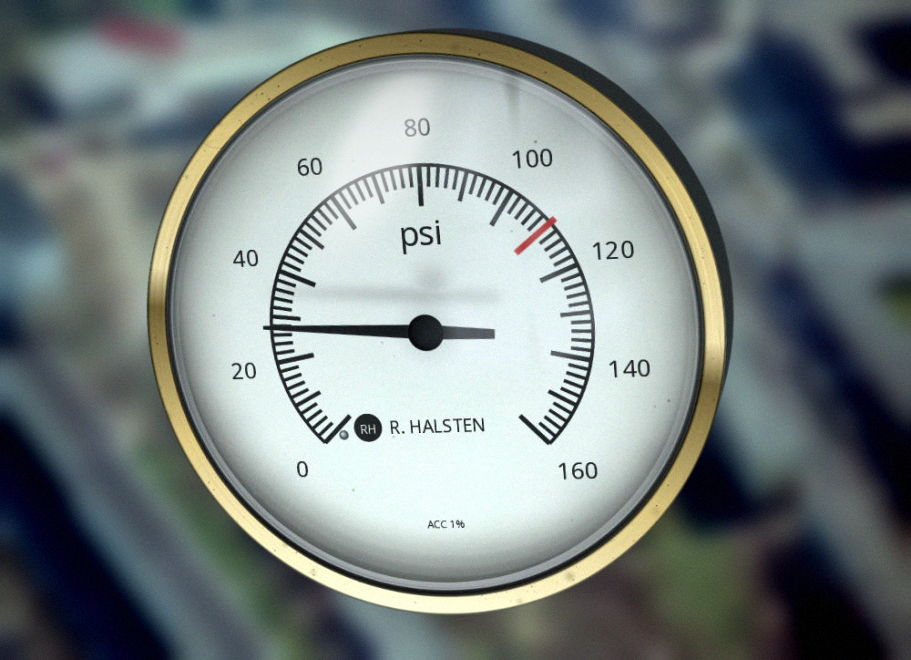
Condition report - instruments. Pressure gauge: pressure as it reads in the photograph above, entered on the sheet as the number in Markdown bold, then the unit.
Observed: **28** psi
